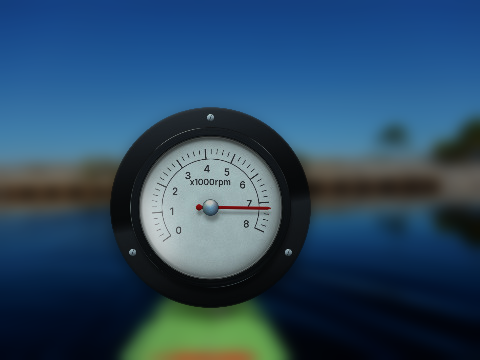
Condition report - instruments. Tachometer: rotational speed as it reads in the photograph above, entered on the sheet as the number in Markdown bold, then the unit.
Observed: **7200** rpm
